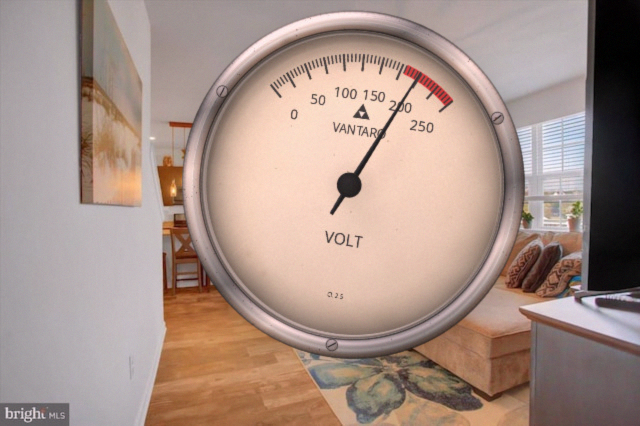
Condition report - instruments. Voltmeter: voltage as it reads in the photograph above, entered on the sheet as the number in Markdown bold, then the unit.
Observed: **200** V
